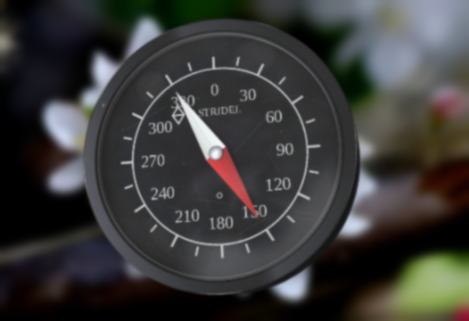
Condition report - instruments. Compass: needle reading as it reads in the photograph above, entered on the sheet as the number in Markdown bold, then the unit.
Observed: **150** °
